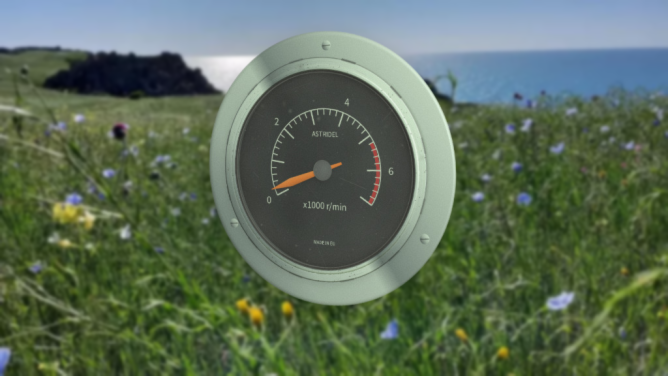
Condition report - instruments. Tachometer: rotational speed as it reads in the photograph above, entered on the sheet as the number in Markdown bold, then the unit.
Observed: **200** rpm
